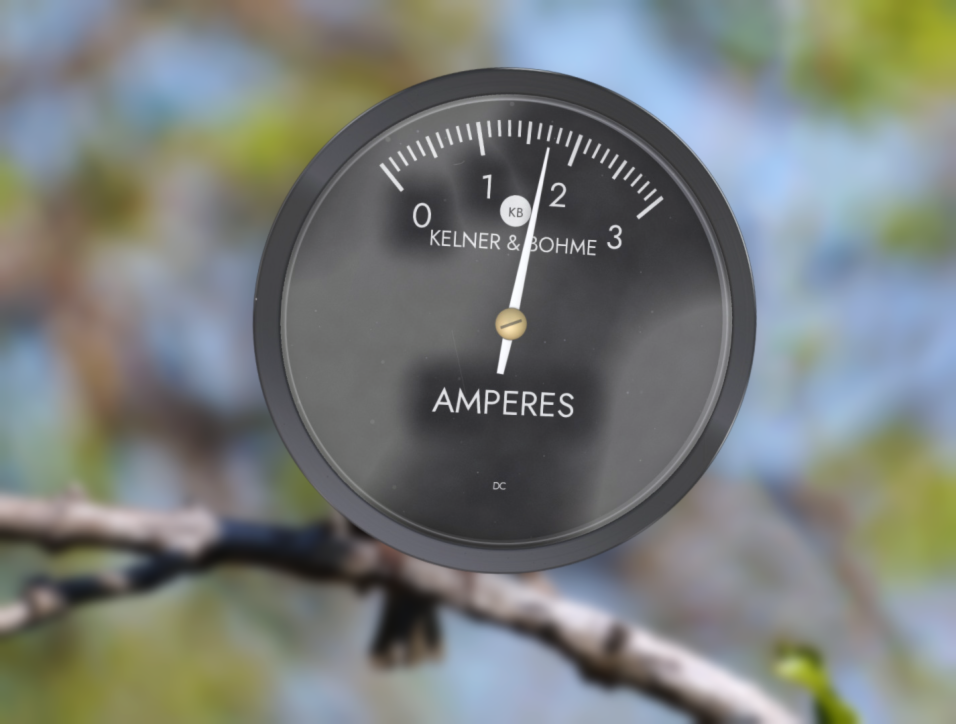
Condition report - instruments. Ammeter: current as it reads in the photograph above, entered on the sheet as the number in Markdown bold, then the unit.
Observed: **1.7** A
